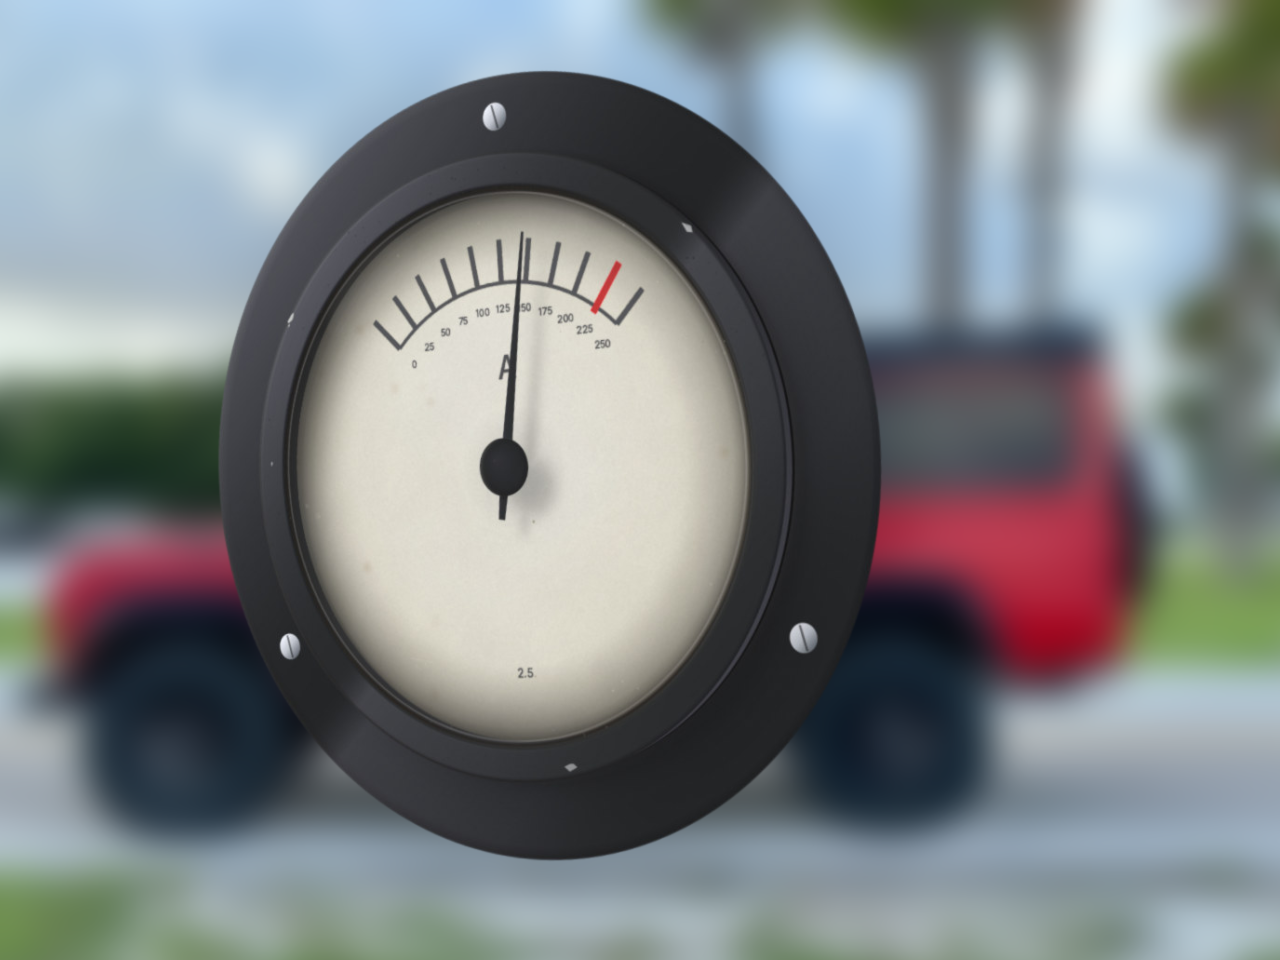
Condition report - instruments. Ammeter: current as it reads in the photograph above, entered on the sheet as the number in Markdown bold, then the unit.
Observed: **150** A
